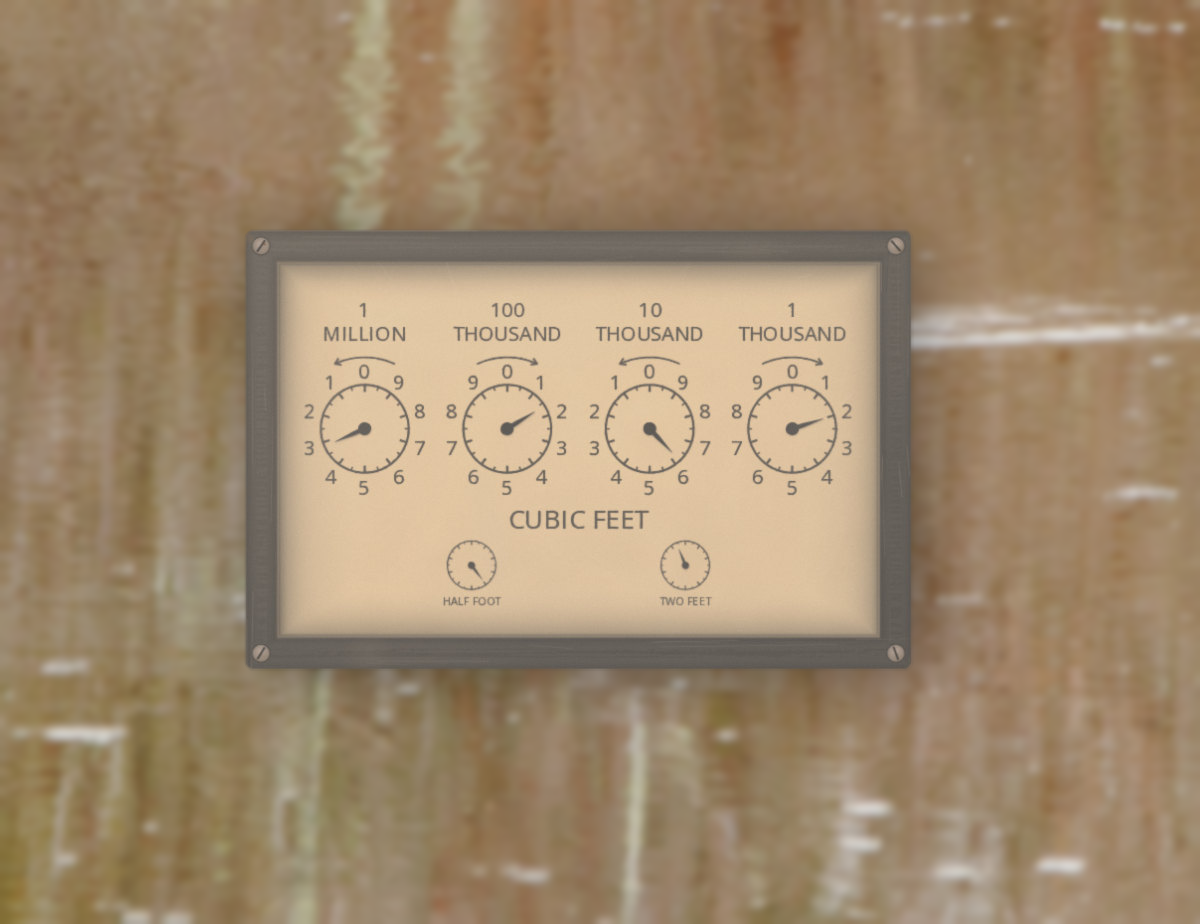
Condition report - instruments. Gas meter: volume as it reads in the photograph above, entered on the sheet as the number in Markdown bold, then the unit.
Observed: **316200** ft³
